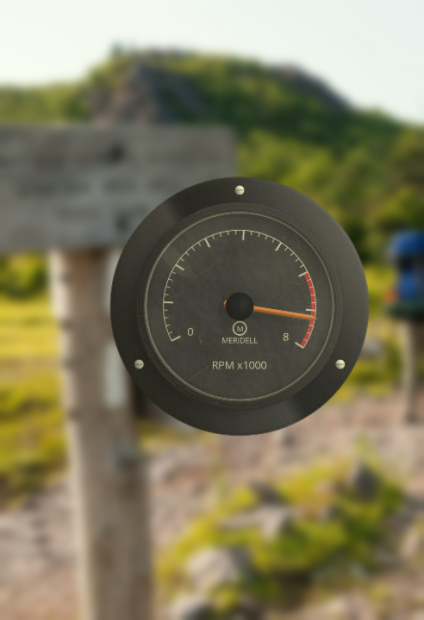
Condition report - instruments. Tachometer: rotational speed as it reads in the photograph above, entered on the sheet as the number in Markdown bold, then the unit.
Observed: **7200** rpm
